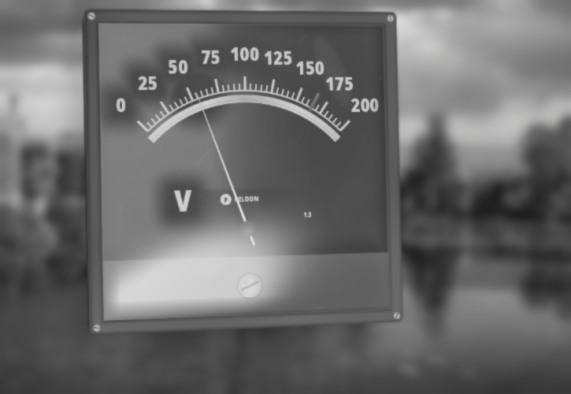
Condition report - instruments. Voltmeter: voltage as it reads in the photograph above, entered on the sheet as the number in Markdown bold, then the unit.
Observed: **55** V
